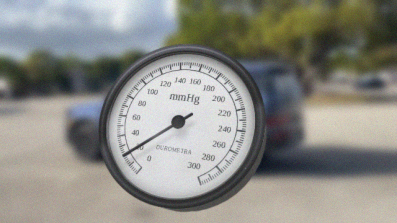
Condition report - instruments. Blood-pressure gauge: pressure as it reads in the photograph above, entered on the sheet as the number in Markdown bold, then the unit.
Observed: **20** mmHg
